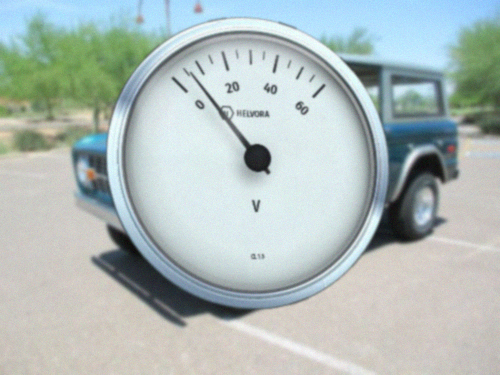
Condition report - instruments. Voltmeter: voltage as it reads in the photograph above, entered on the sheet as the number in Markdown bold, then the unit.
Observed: **5** V
